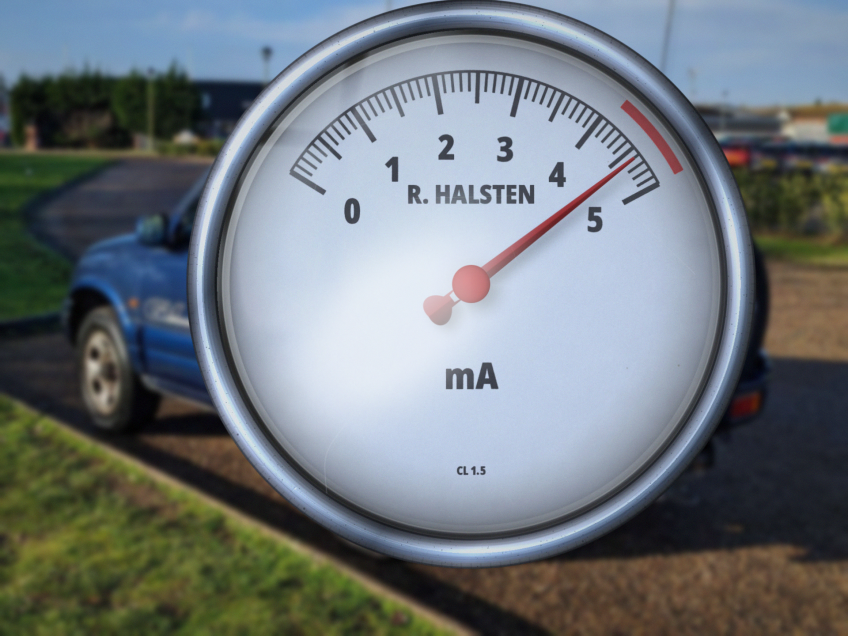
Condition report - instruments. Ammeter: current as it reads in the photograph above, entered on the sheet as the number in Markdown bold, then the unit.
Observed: **4.6** mA
